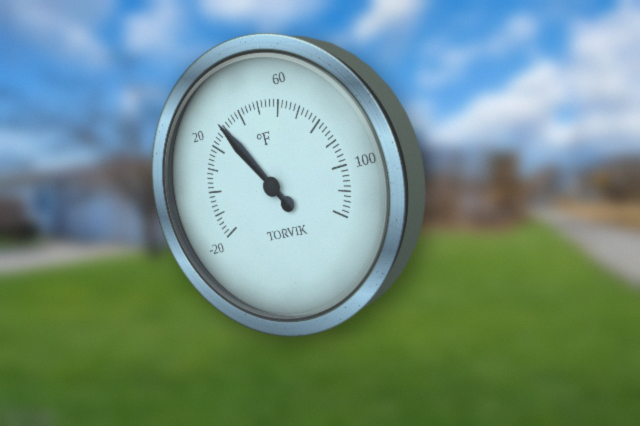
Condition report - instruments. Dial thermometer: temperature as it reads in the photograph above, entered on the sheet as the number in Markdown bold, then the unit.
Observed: **30** °F
